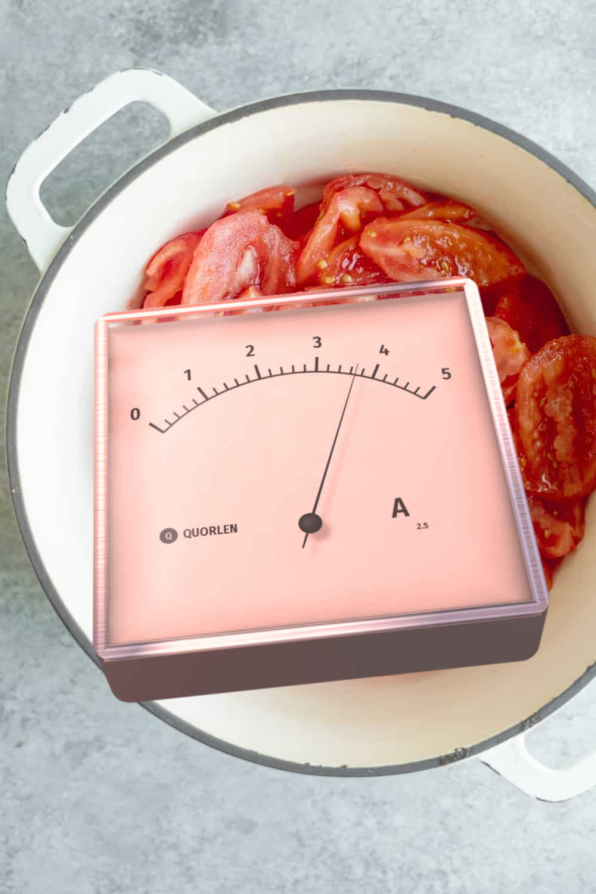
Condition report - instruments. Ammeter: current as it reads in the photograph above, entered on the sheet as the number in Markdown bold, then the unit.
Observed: **3.7** A
